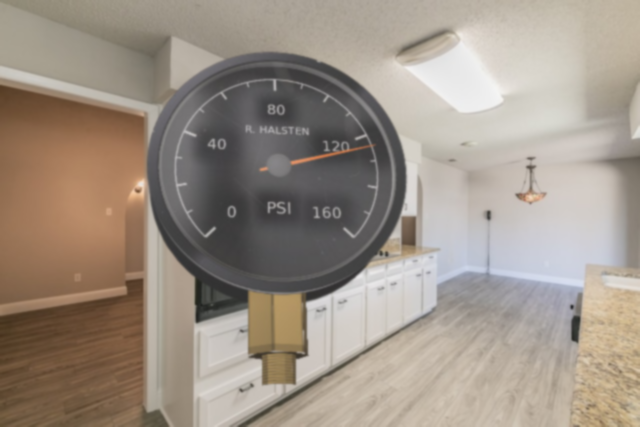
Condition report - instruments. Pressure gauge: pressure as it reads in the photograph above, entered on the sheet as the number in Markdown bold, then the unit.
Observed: **125** psi
